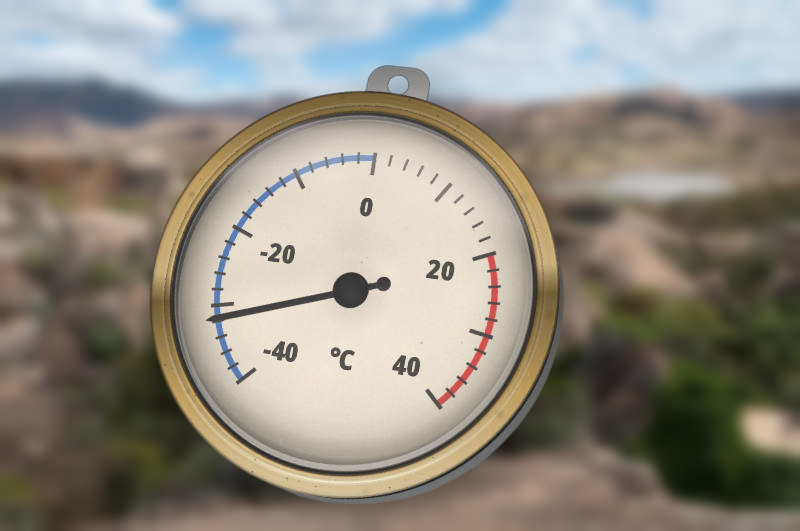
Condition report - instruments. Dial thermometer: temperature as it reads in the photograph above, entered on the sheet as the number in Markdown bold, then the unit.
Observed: **-32** °C
